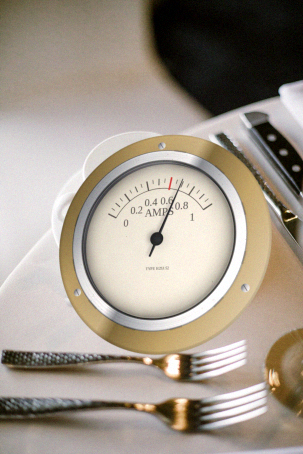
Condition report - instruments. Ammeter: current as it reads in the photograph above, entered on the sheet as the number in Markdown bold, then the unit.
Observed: **0.7** A
